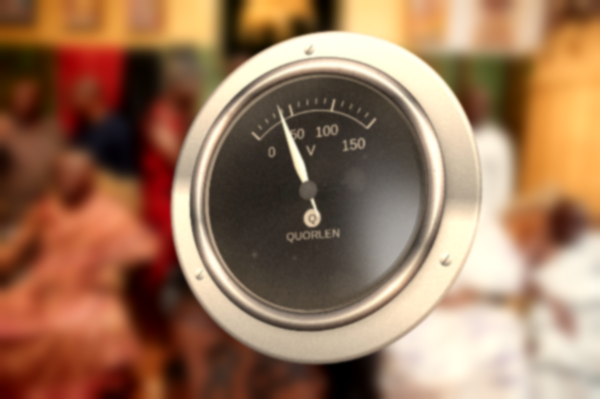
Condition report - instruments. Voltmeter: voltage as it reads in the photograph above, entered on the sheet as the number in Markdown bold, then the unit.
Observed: **40** V
